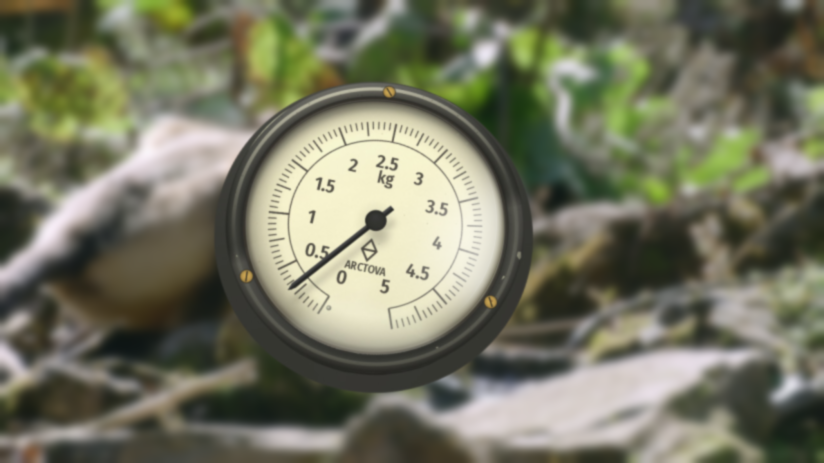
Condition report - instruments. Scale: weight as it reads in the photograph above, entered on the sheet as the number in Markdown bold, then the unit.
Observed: **0.3** kg
